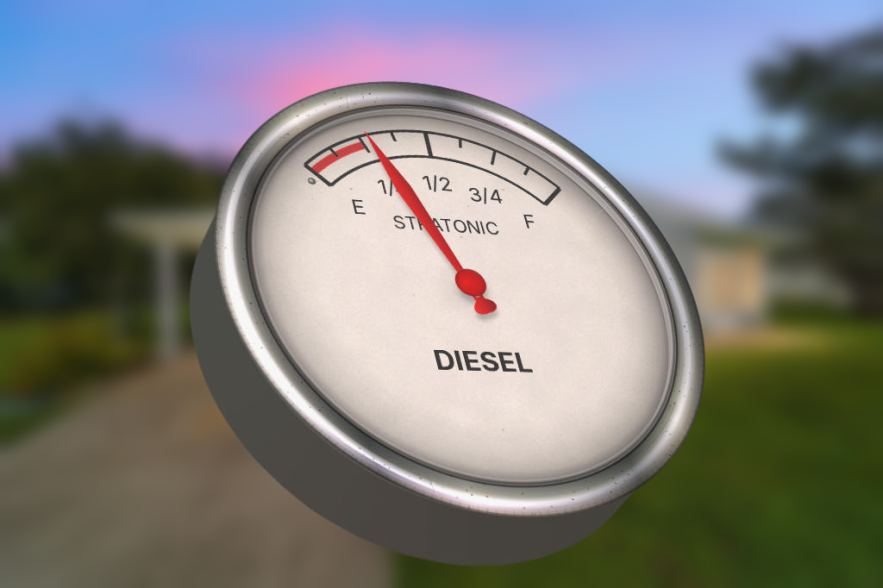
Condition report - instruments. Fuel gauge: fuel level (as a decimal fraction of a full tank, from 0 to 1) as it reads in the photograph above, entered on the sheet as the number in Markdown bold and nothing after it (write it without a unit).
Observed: **0.25**
